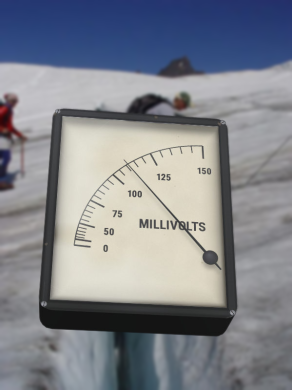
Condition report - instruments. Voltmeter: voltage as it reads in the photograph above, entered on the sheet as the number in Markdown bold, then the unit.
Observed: **110** mV
